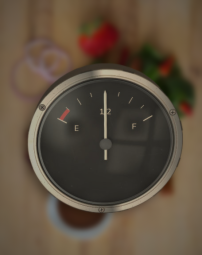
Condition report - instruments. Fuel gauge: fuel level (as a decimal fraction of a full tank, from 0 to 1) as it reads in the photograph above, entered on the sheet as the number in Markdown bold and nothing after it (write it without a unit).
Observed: **0.5**
